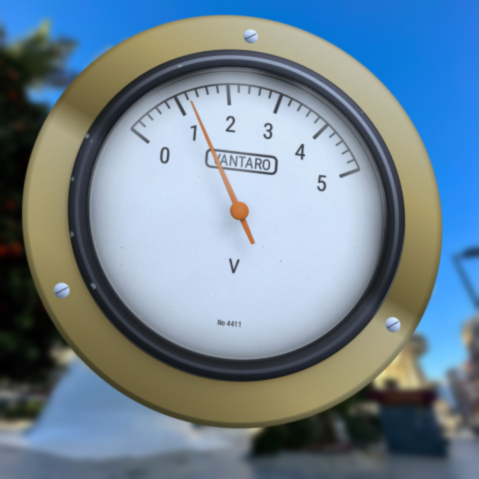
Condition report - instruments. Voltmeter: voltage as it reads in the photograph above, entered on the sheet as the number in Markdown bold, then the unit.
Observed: **1.2** V
